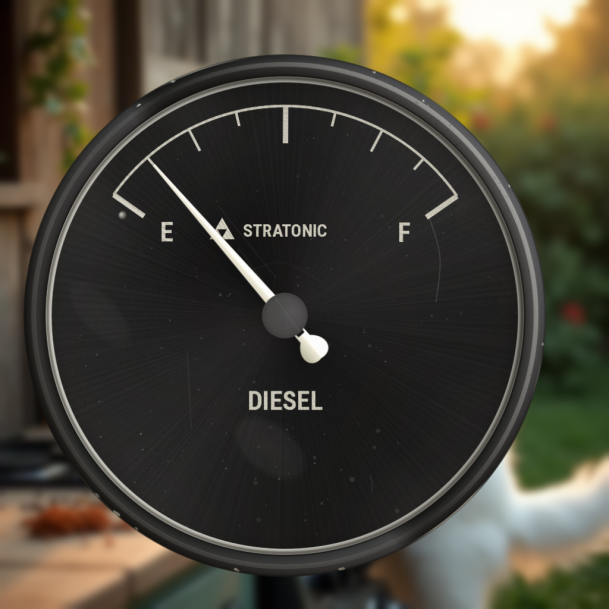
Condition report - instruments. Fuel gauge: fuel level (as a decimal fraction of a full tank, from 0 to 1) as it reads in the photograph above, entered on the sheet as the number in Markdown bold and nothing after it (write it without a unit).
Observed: **0.125**
